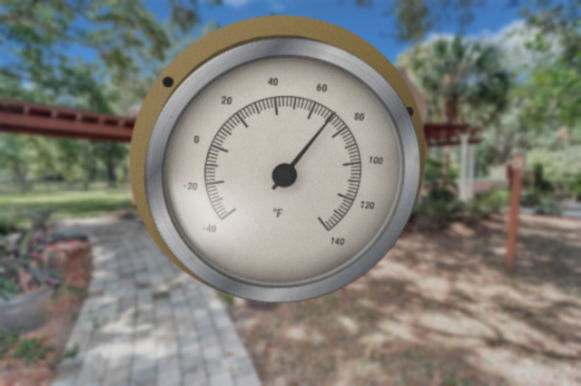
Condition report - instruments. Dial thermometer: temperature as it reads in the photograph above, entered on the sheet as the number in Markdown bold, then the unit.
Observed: **70** °F
